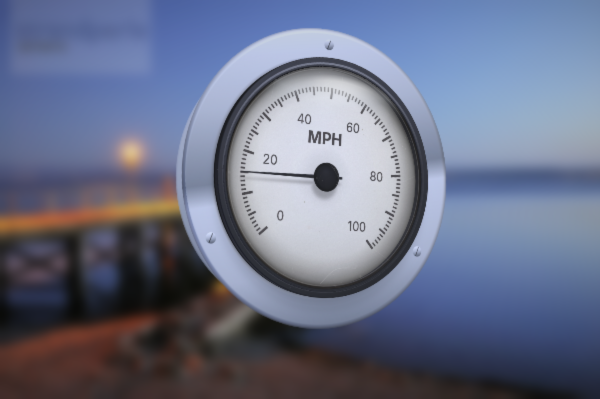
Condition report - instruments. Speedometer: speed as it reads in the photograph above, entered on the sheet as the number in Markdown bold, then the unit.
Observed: **15** mph
